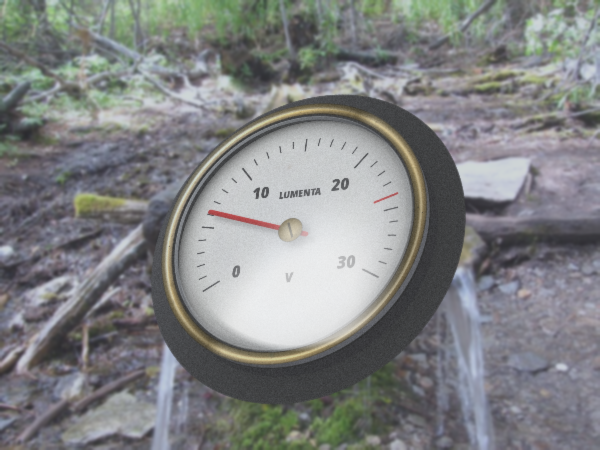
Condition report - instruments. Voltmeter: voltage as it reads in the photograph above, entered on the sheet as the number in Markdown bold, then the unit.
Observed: **6** V
